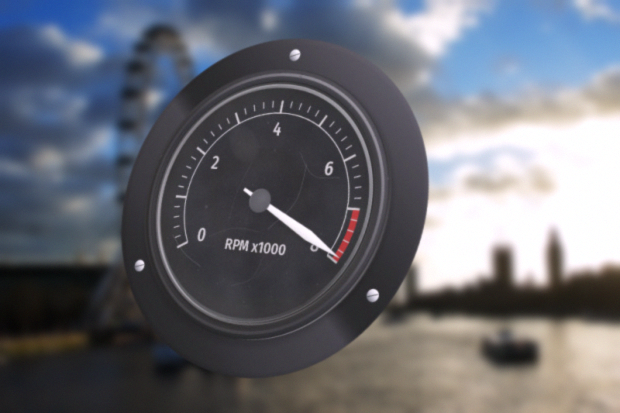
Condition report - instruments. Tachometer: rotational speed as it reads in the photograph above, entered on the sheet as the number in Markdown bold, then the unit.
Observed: **7900** rpm
